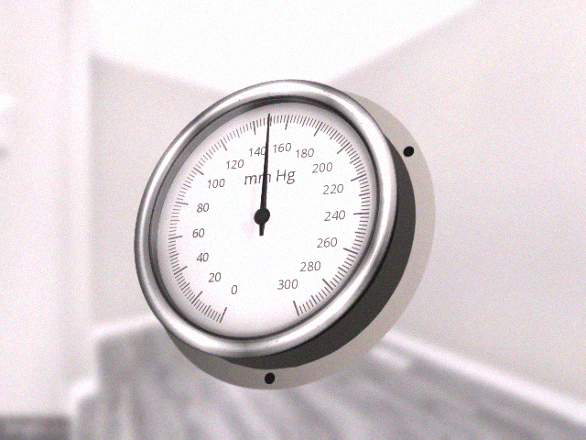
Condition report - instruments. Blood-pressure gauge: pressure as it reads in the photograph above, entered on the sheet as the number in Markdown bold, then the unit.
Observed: **150** mmHg
